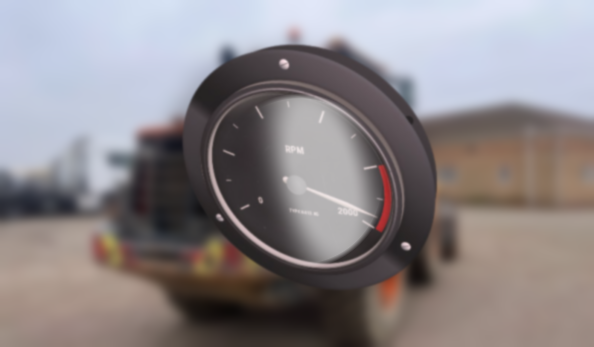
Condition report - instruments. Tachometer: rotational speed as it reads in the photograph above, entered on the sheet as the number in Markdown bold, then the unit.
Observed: **1900** rpm
